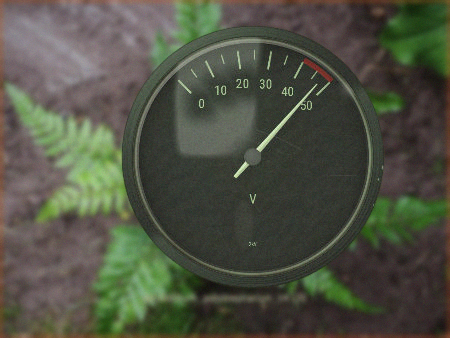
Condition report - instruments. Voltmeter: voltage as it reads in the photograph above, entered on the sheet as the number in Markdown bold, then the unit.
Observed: **47.5** V
